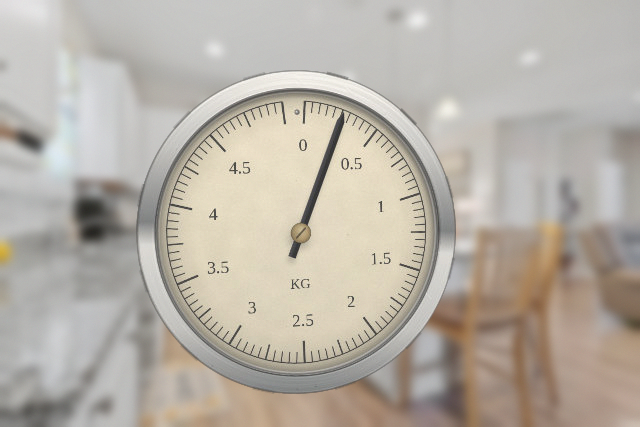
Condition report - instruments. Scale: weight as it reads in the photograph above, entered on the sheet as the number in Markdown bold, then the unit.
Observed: **0.25** kg
